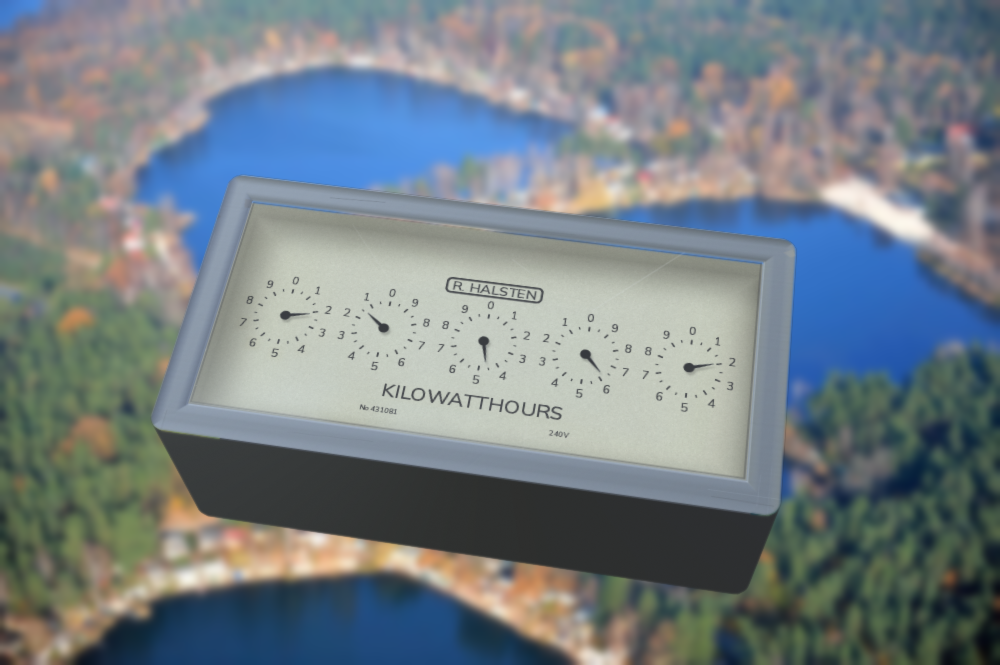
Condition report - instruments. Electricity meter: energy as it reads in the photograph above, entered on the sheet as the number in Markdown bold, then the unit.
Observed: **21462** kWh
